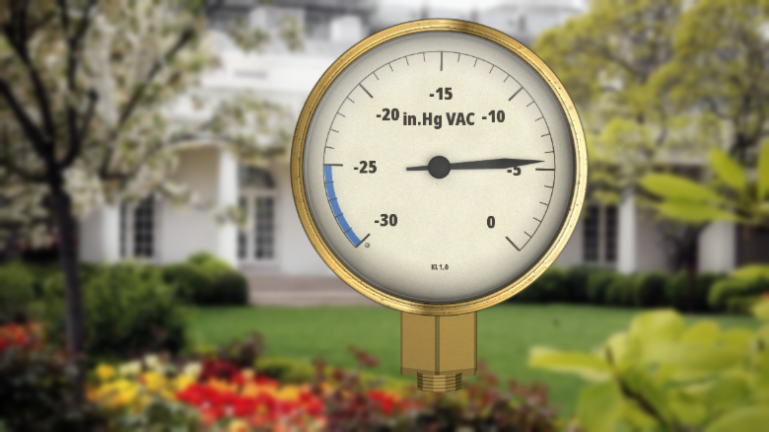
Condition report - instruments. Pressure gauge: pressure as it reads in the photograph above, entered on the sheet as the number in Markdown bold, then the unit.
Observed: **-5.5** inHg
